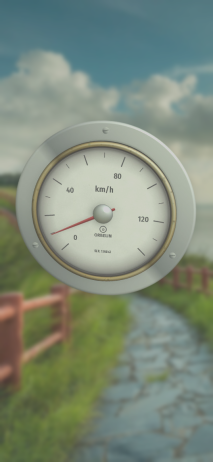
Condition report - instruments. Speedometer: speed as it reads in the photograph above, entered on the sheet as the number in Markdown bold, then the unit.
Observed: **10** km/h
